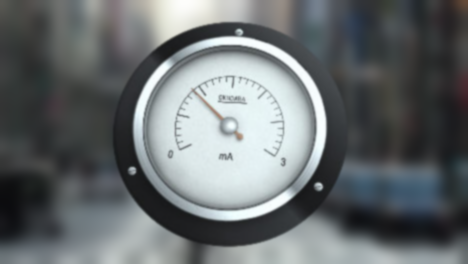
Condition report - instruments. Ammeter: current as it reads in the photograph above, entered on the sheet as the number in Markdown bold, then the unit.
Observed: **0.9** mA
